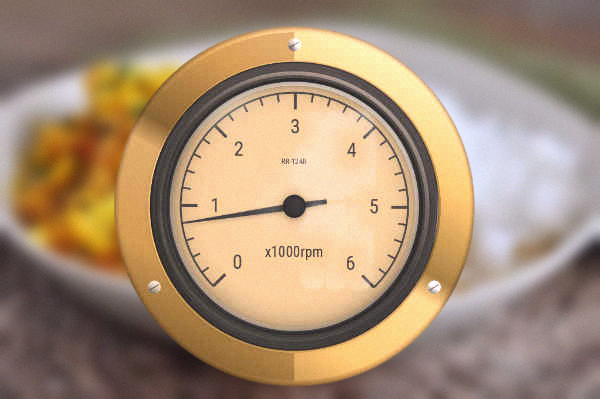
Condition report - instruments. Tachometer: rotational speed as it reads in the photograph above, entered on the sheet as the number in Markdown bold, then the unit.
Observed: **800** rpm
